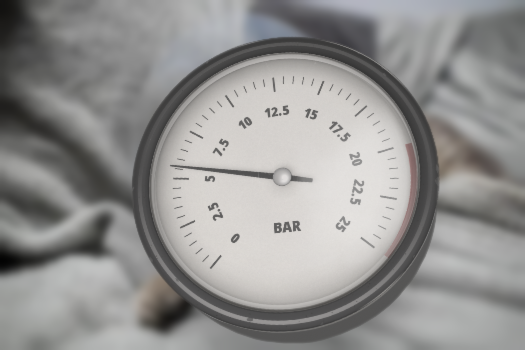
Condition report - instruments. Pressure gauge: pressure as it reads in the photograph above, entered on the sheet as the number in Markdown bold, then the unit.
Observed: **5.5** bar
